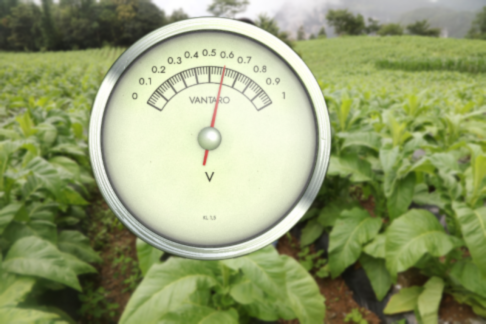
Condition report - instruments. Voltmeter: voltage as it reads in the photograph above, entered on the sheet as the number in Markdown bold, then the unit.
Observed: **0.6** V
